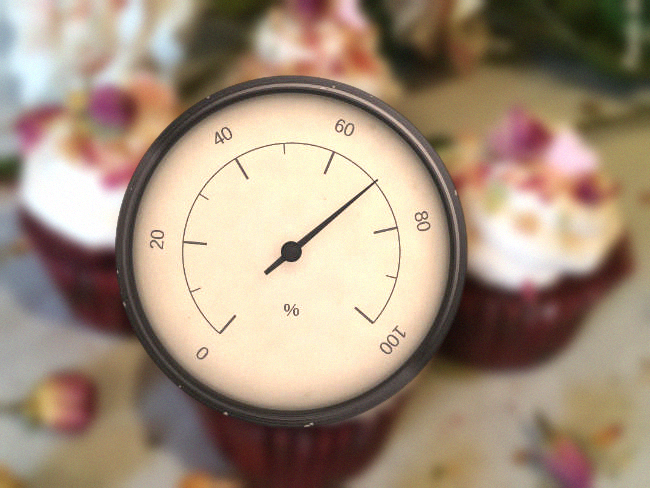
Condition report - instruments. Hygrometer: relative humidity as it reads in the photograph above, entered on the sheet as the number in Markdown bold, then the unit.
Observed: **70** %
